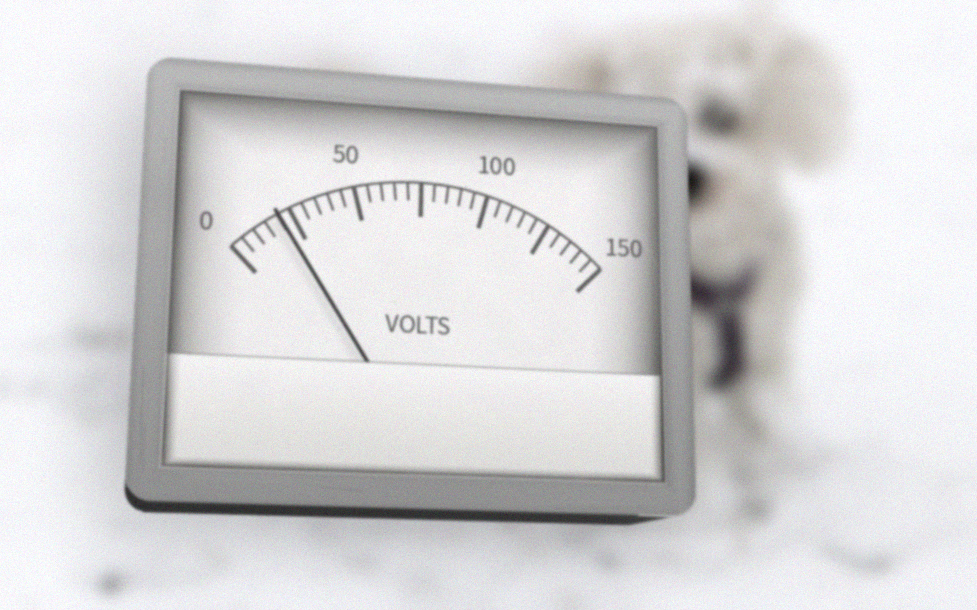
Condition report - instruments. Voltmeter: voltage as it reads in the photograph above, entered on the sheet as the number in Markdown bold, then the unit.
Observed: **20** V
